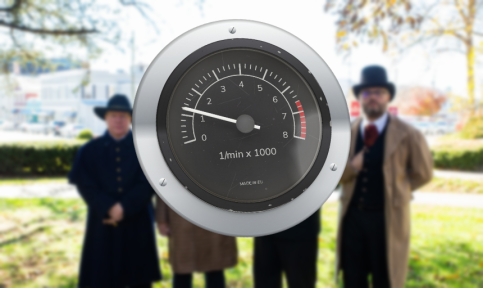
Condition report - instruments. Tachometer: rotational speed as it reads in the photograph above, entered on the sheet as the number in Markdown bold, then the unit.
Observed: **1200** rpm
